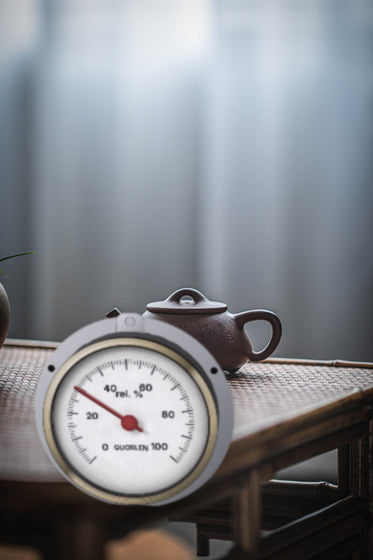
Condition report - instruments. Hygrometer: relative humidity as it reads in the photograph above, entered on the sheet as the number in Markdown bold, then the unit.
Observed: **30** %
